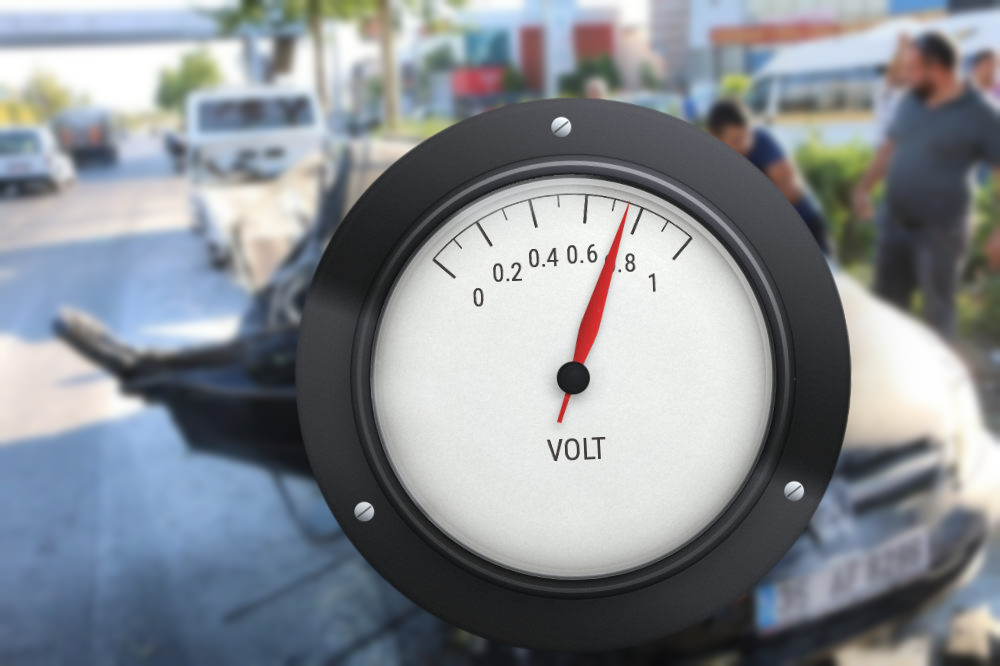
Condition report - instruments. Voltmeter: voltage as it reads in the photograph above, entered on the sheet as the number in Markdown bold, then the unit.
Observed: **0.75** V
